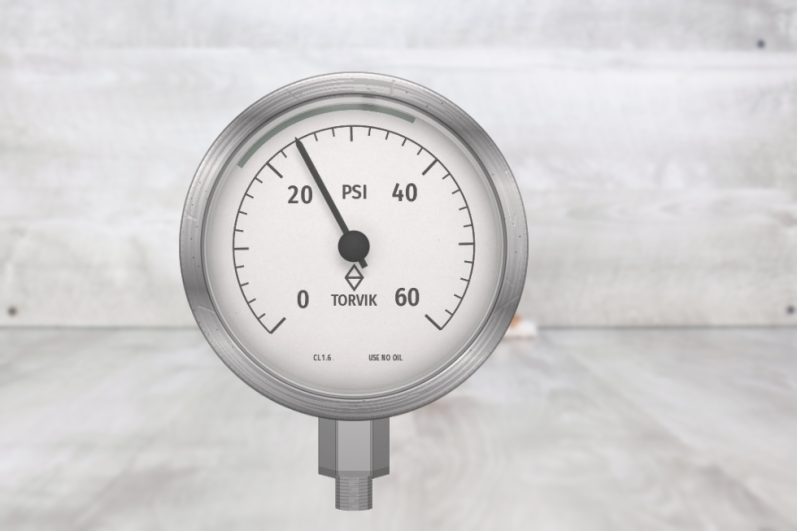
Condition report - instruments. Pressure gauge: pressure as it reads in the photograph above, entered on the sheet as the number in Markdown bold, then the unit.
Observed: **24** psi
